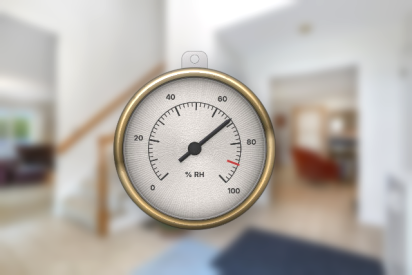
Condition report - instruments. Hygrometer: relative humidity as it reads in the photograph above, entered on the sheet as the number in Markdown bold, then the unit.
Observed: **68** %
